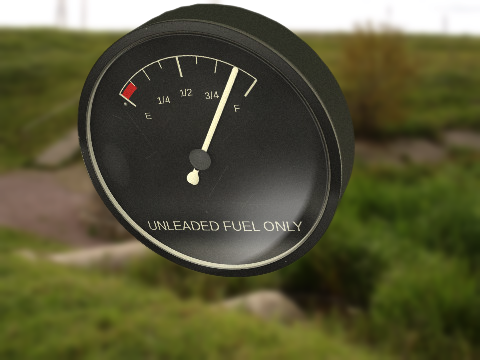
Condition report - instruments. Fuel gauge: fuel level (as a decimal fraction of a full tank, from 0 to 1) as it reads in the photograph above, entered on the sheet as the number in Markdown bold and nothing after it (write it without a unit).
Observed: **0.875**
